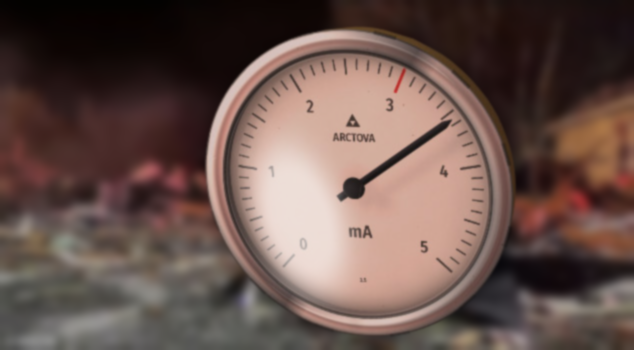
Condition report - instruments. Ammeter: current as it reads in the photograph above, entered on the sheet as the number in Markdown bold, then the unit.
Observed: **3.55** mA
